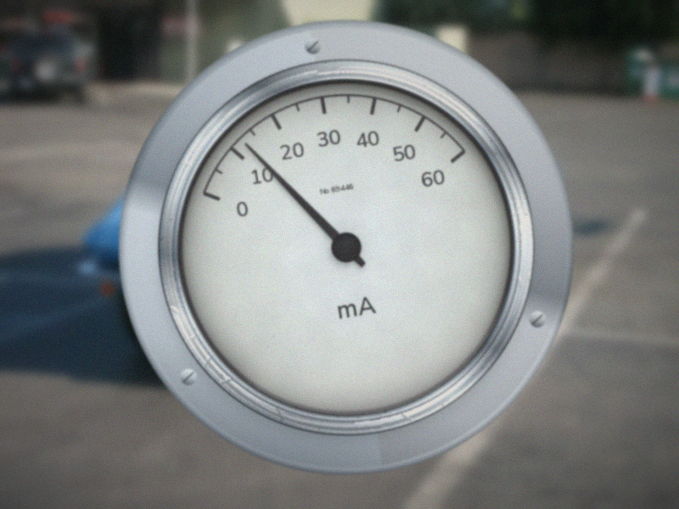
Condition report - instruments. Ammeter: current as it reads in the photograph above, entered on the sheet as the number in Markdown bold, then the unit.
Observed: **12.5** mA
